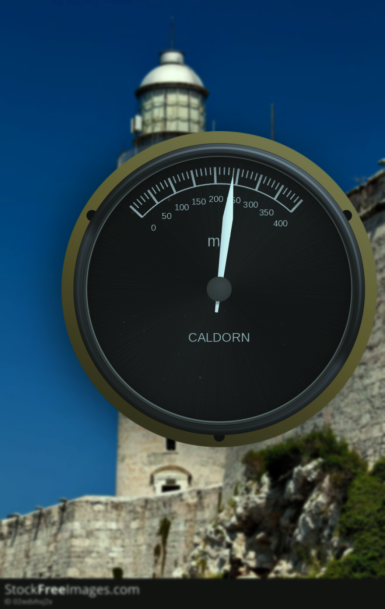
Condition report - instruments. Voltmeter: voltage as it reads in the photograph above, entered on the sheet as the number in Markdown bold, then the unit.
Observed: **240** mV
